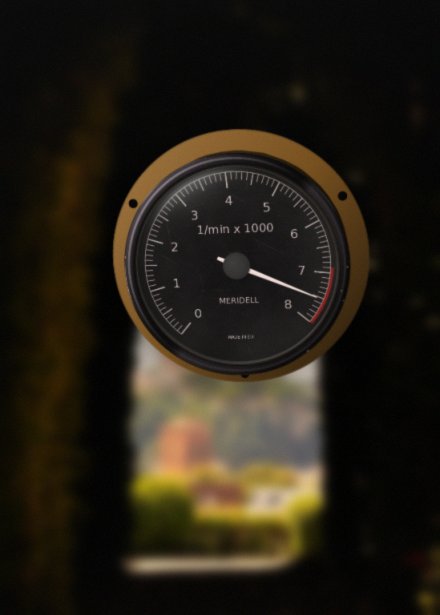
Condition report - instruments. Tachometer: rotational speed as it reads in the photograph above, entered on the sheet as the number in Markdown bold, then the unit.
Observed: **7500** rpm
